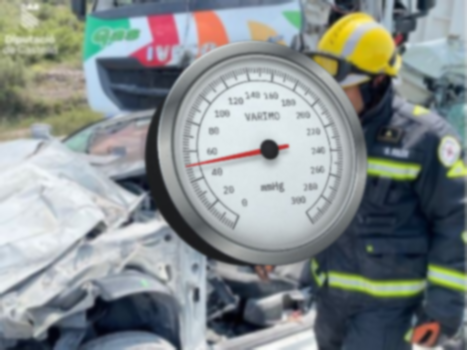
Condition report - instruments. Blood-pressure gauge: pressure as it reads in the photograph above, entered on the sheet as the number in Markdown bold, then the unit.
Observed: **50** mmHg
